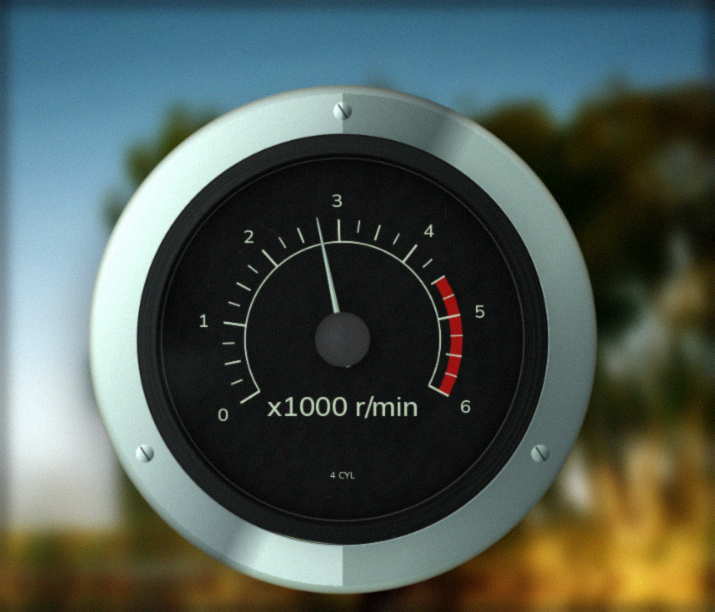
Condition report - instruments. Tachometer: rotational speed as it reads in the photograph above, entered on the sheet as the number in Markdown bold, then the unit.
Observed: **2750** rpm
